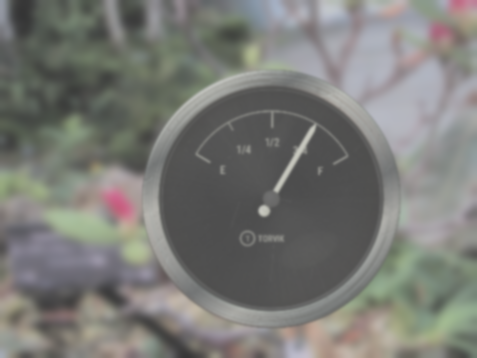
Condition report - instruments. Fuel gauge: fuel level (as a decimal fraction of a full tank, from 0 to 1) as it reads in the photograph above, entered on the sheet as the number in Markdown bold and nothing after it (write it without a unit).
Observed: **0.75**
